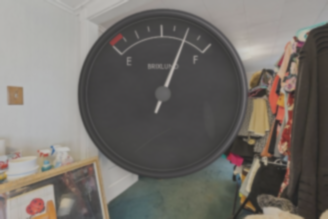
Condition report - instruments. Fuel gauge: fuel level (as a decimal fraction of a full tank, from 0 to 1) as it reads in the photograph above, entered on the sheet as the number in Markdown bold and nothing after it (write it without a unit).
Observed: **0.75**
